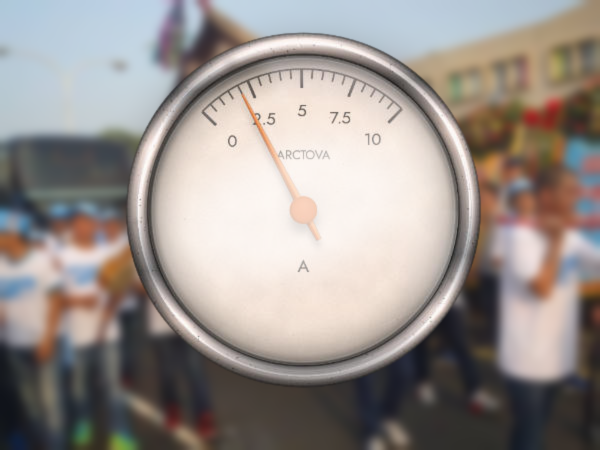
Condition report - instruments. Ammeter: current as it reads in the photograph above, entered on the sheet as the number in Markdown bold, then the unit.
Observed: **2** A
